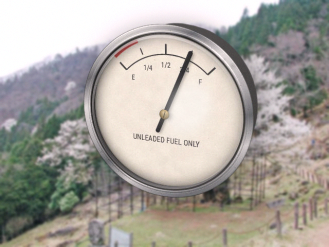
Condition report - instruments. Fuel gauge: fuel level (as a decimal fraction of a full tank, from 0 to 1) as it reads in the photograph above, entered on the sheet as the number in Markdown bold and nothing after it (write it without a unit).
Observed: **0.75**
